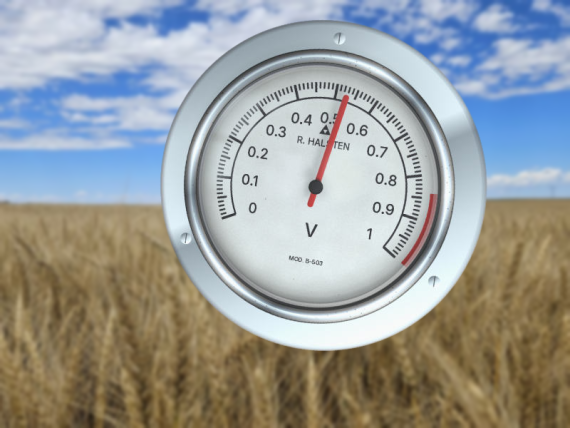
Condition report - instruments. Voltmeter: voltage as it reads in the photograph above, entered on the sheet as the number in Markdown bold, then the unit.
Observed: **0.53** V
